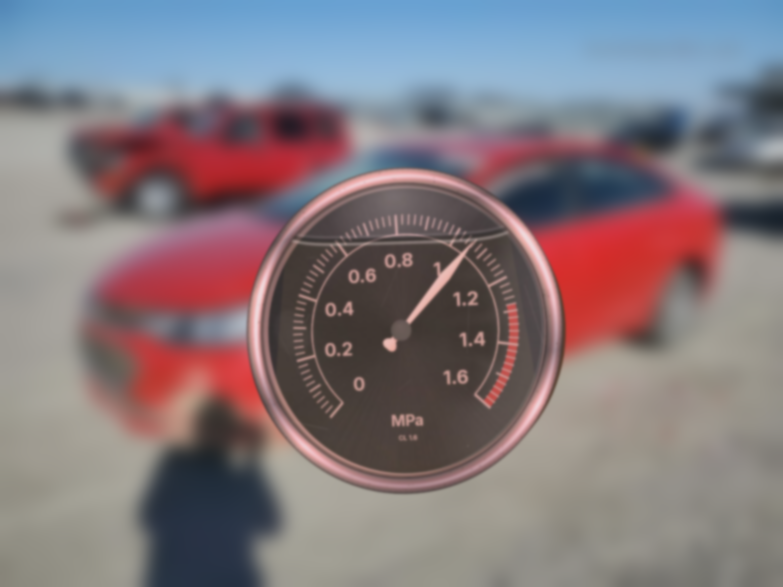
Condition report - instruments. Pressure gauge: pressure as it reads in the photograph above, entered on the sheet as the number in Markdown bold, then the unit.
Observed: **1.06** MPa
